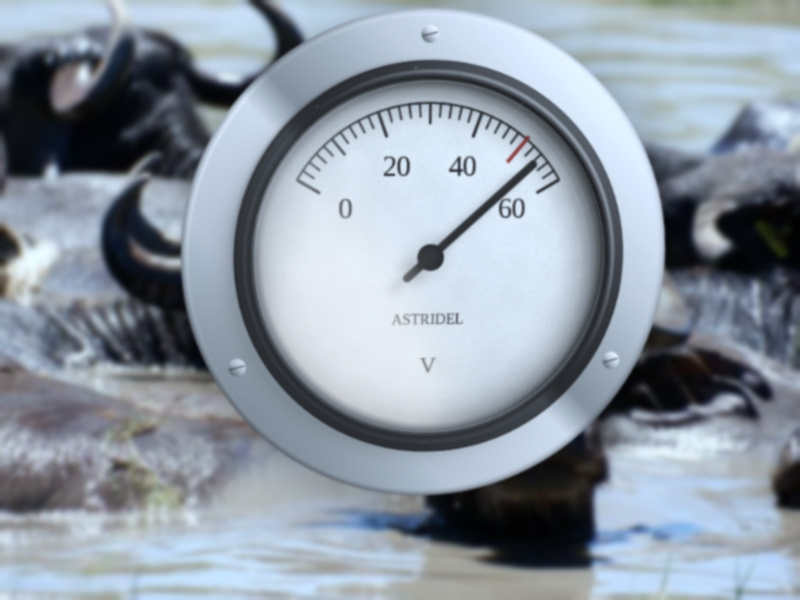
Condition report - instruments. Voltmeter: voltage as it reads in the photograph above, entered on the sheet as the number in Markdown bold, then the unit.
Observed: **54** V
